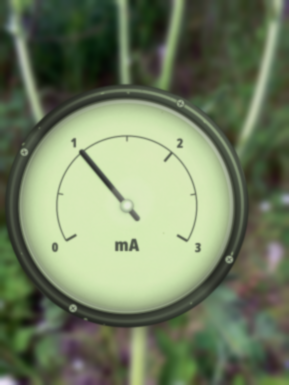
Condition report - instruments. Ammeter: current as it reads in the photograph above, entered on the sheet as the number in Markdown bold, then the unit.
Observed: **1** mA
